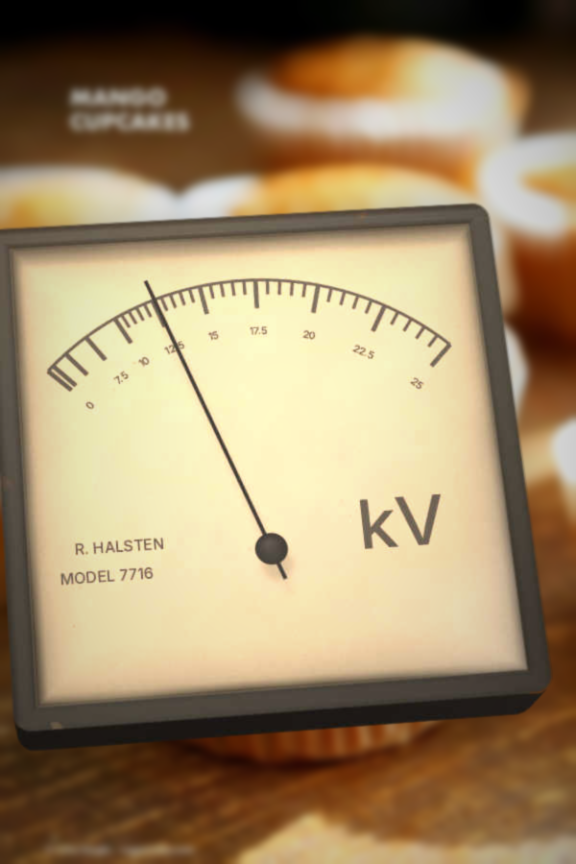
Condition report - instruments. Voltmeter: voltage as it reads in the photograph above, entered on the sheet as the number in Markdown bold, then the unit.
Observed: **12.5** kV
